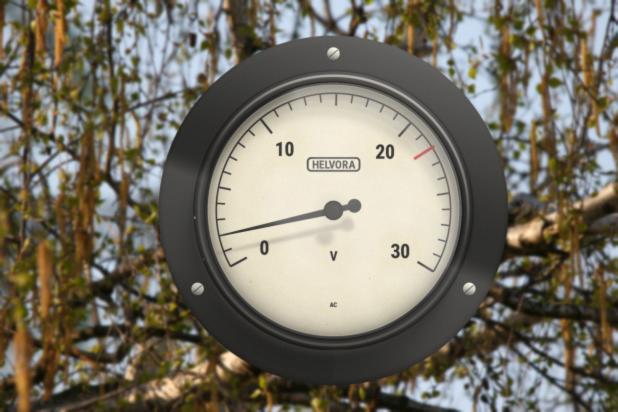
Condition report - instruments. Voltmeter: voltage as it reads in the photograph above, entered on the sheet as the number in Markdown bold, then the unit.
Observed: **2** V
